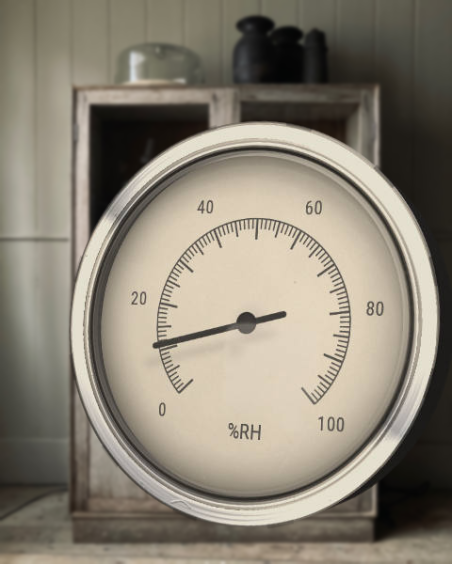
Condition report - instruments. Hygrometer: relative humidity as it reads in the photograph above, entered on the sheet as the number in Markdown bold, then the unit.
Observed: **11** %
